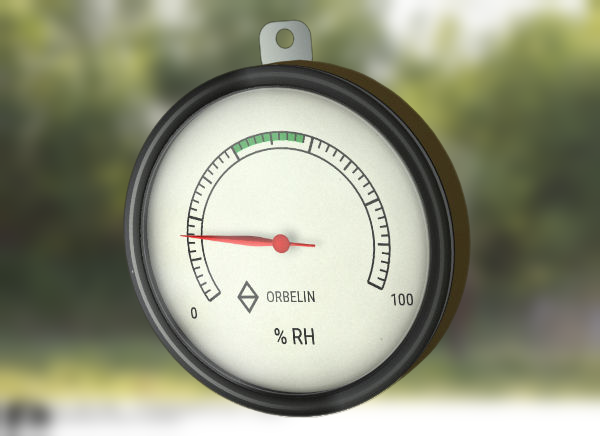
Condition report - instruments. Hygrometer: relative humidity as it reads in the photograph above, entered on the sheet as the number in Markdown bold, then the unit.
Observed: **16** %
